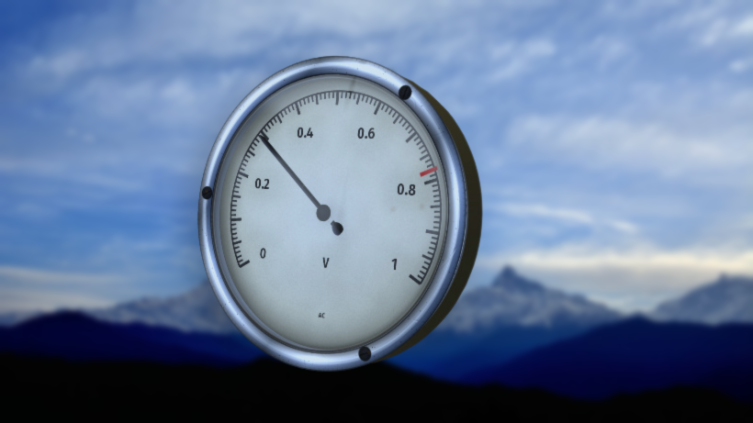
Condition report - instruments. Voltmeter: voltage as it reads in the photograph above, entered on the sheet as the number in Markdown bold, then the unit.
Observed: **0.3** V
